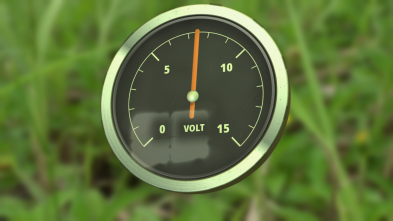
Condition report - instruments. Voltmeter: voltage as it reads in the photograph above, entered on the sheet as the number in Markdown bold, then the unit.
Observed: **7.5** V
